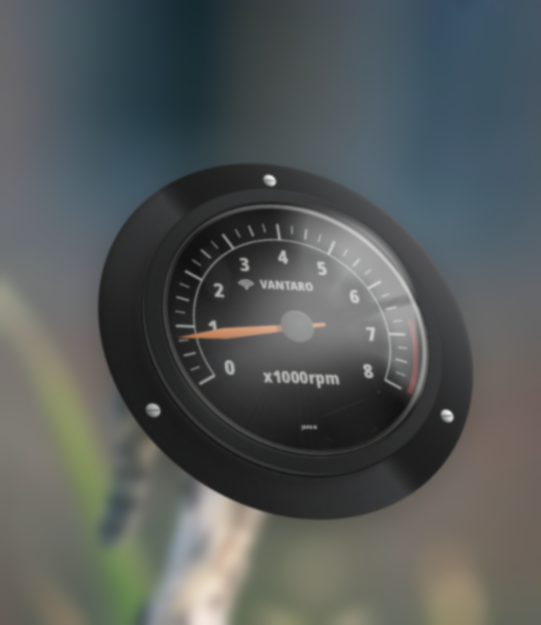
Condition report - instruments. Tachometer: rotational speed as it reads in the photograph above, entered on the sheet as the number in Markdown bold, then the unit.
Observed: **750** rpm
